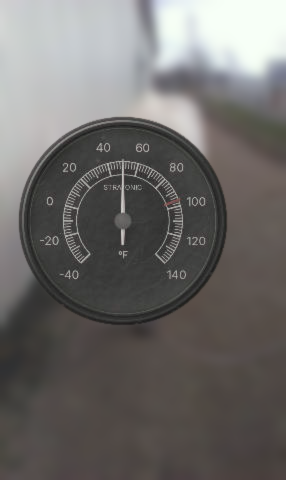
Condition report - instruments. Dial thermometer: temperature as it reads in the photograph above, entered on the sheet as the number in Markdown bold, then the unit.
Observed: **50** °F
